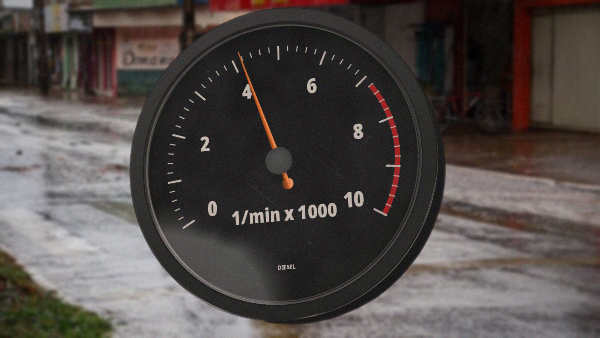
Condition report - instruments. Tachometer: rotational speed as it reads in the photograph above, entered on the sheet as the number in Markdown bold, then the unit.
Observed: **4200** rpm
